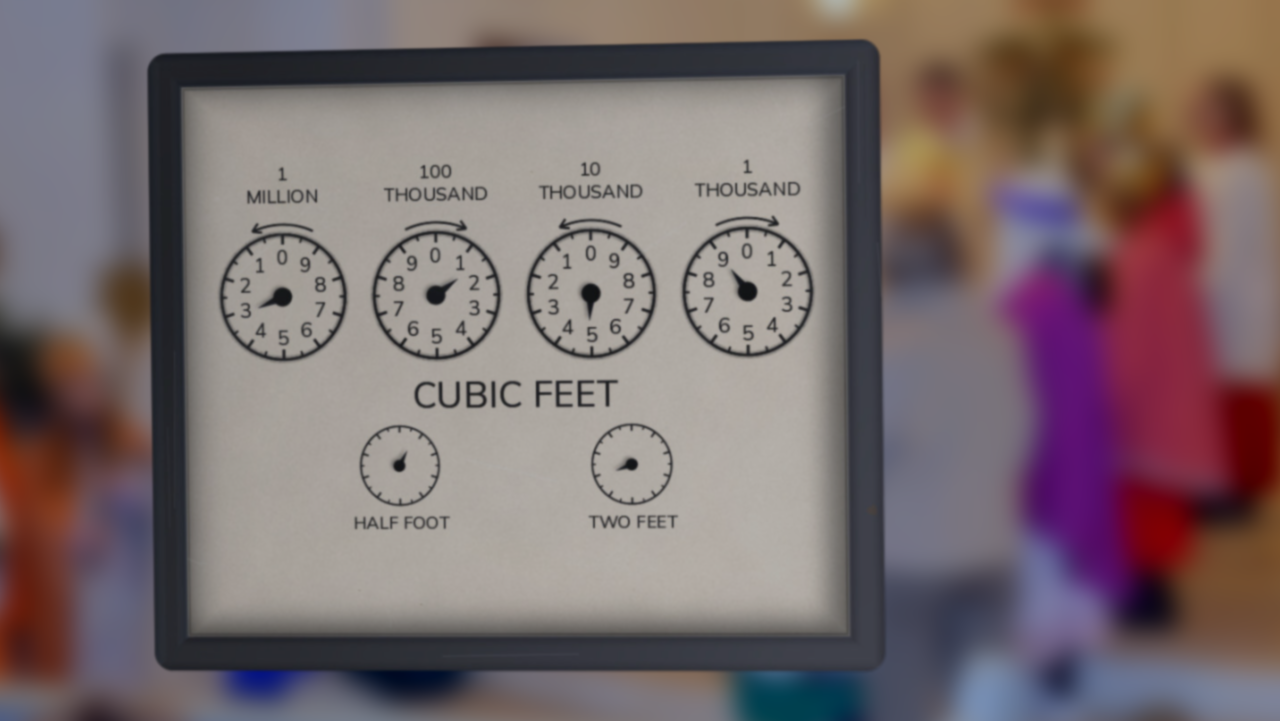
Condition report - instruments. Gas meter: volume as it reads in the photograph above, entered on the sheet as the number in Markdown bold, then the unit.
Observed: **314900** ft³
